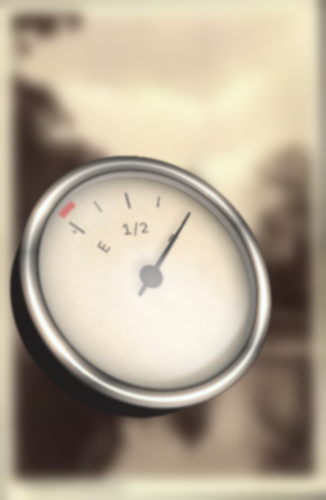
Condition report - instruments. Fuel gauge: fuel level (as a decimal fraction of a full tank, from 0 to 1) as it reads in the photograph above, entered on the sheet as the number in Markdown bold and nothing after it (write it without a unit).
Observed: **1**
